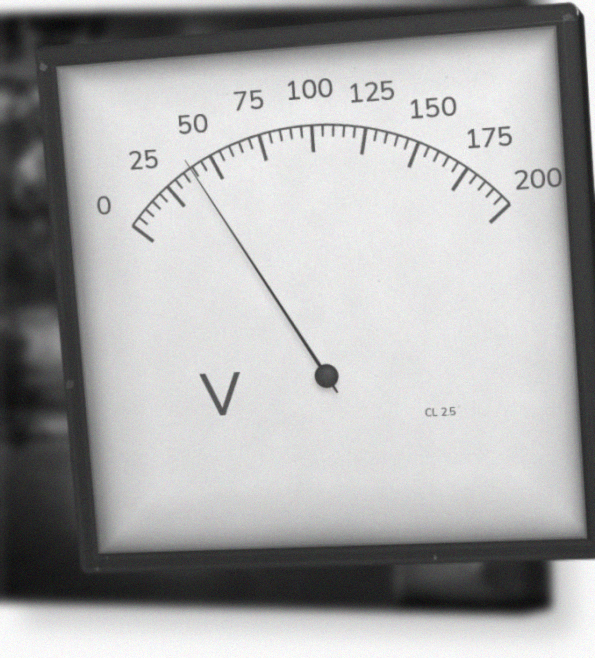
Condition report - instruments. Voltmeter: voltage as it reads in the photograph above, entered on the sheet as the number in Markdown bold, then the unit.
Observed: **40** V
